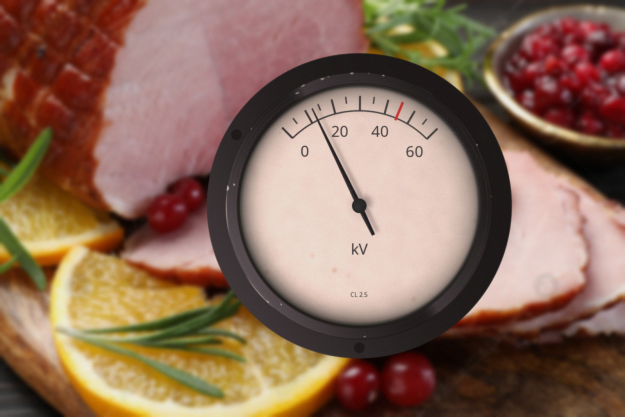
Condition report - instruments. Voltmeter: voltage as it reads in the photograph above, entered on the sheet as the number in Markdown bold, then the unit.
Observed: **12.5** kV
